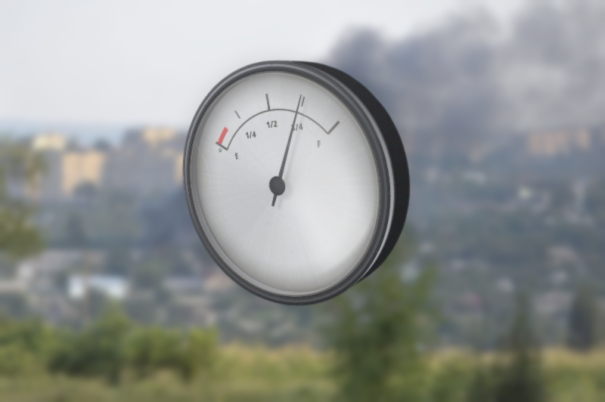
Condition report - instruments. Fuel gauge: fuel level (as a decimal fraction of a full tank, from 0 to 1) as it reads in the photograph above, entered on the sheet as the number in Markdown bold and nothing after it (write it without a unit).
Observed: **0.75**
